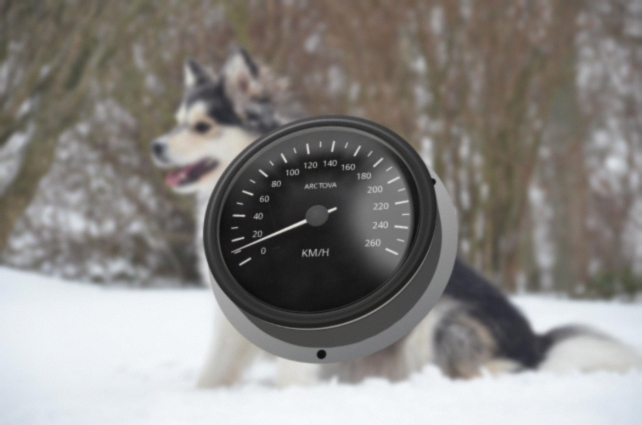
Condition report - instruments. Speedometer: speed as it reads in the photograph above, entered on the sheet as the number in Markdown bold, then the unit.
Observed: **10** km/h
